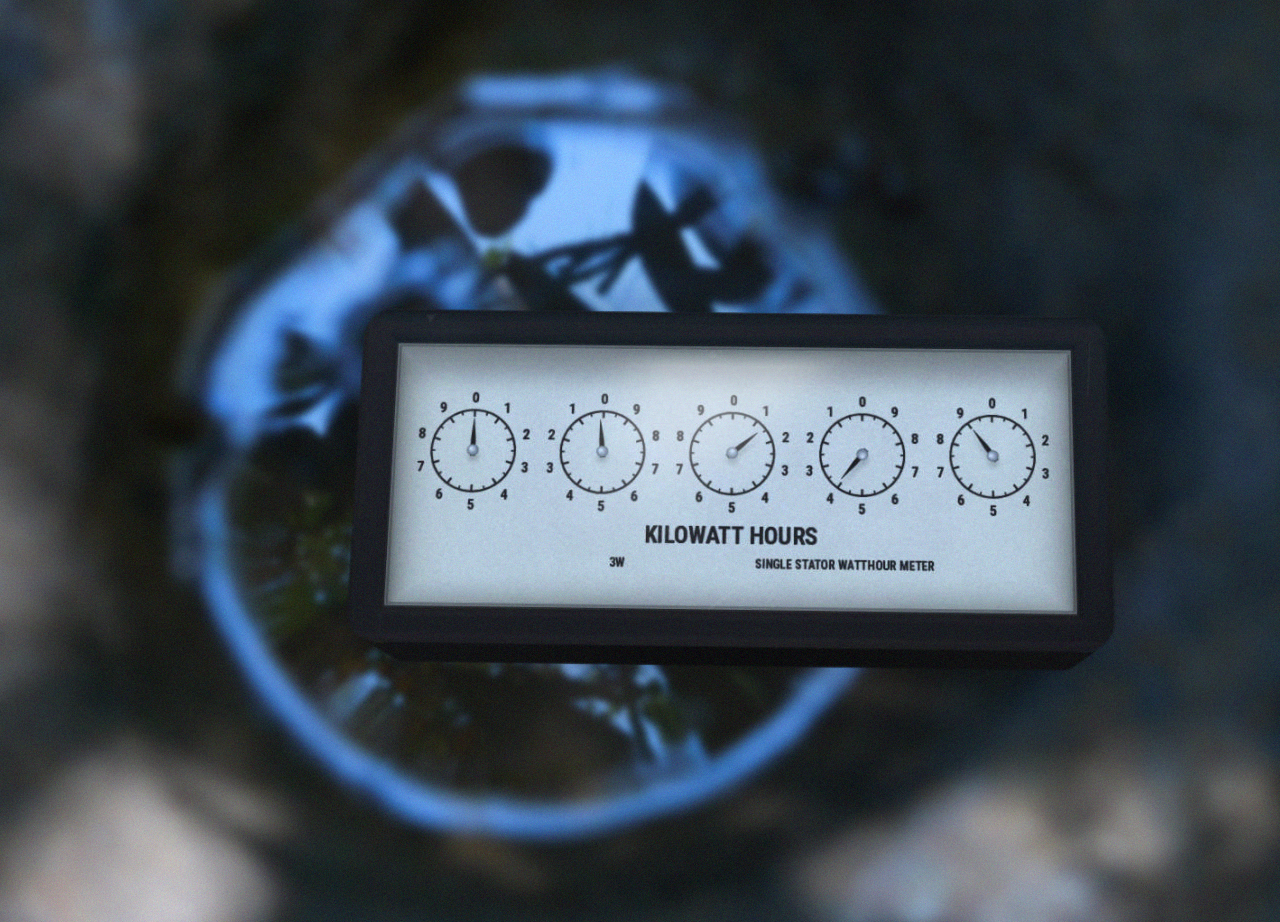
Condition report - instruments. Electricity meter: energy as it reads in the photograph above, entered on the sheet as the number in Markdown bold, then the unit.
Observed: **139** kWh
